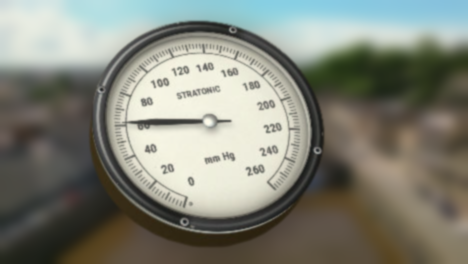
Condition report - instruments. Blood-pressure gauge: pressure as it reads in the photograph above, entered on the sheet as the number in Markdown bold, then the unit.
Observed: **60** mmHg
